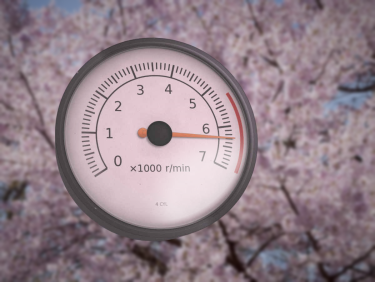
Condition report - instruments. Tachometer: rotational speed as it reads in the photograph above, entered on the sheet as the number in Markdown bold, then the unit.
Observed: **6300** rpm
